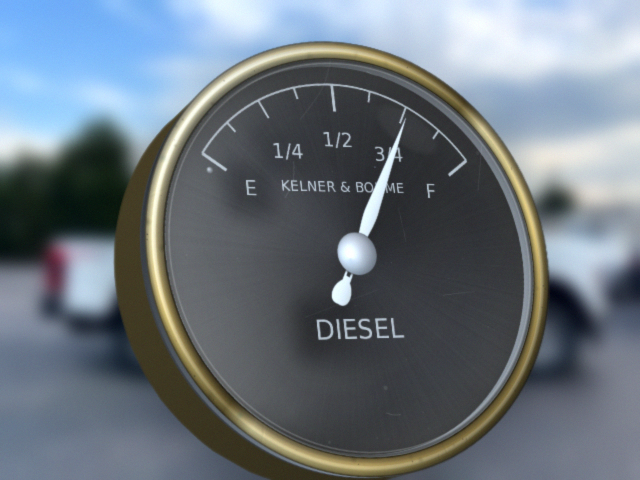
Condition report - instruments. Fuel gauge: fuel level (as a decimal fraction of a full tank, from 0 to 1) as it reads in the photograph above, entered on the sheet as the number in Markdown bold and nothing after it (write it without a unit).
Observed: **0.75**
